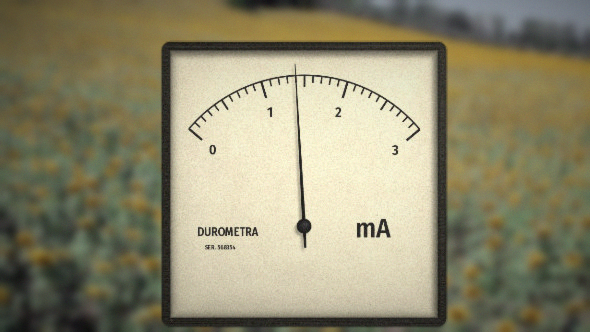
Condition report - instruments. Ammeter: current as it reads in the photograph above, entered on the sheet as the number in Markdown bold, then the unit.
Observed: **1.4** mA
